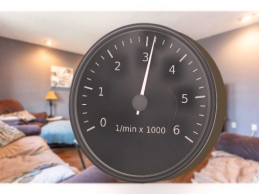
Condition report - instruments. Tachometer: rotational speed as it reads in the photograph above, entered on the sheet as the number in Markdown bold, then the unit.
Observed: **3200** rpm
